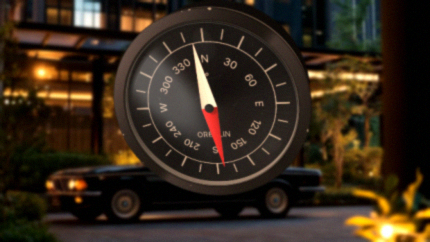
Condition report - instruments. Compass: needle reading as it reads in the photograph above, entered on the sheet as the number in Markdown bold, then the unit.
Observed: **172.5** °
